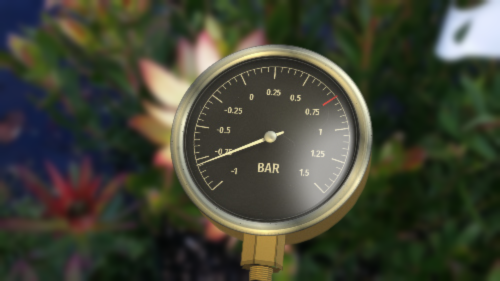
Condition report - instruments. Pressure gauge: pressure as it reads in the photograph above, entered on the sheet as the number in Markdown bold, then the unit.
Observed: **-0.8** bar
